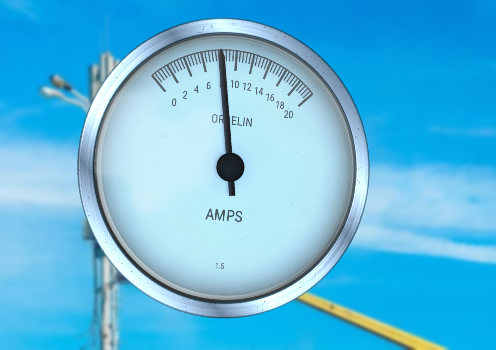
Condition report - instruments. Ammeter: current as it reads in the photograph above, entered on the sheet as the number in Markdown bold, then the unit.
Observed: **8** A
